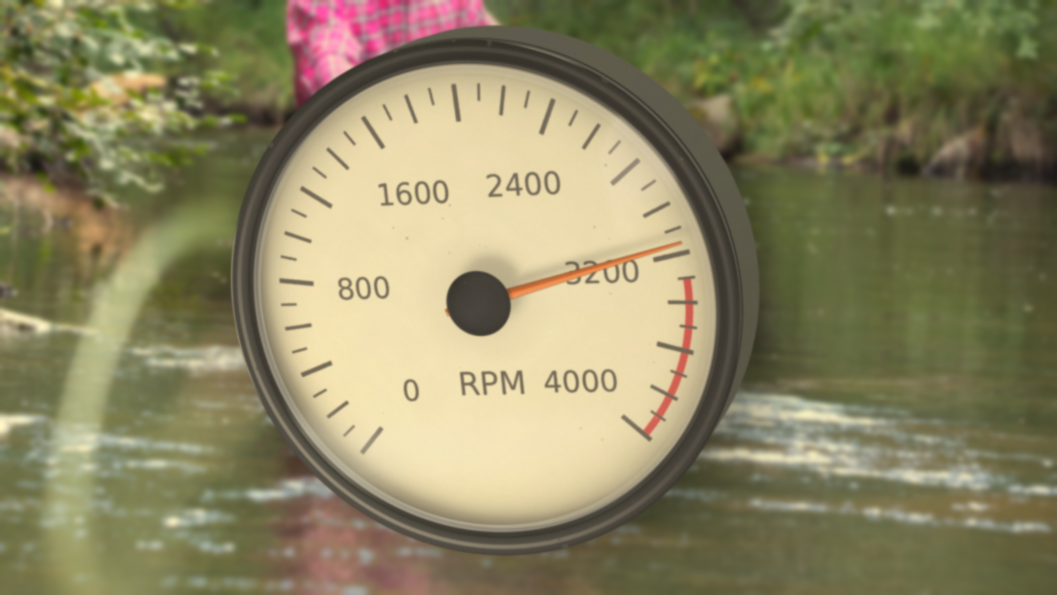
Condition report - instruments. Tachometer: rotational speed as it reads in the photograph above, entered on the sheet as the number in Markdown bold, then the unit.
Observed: **3150** rpm
